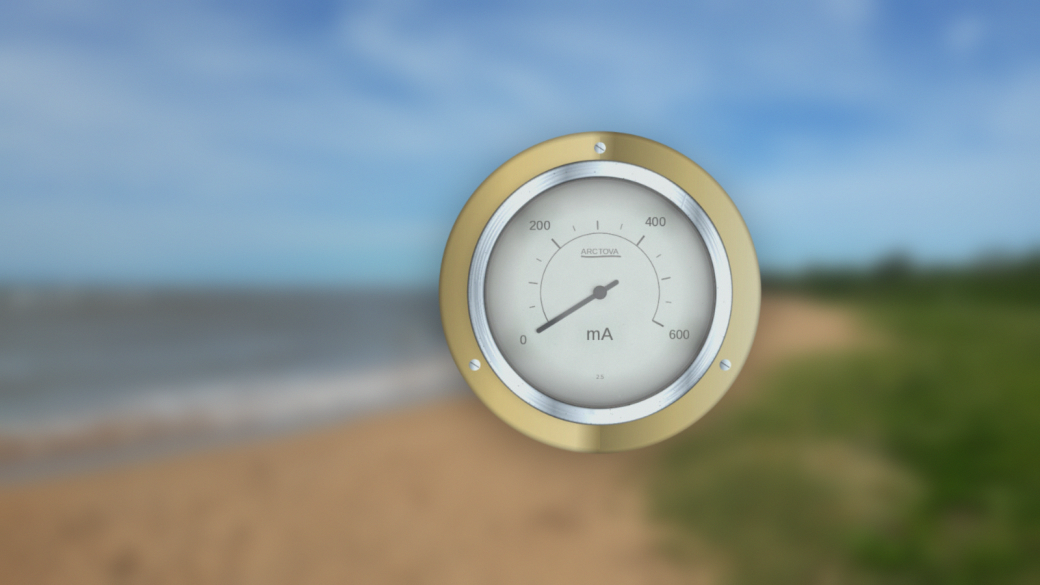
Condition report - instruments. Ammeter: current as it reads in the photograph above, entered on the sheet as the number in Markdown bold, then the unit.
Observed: **0** mA
